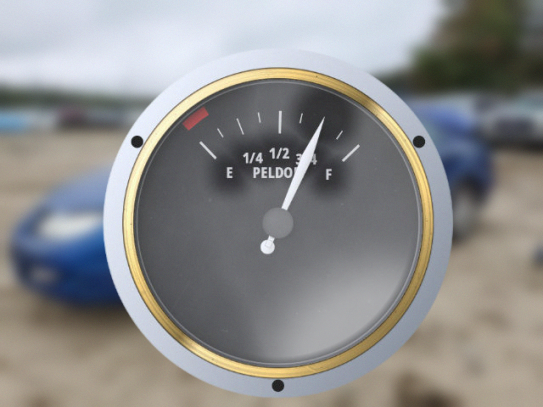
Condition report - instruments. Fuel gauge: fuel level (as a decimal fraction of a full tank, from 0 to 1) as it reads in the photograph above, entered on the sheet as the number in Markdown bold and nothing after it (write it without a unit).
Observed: **0.75**
